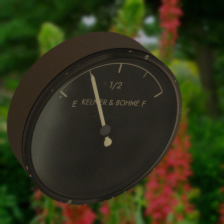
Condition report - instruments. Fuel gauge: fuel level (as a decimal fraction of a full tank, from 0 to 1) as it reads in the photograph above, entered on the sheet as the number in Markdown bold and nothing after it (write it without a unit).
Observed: **0.25**
